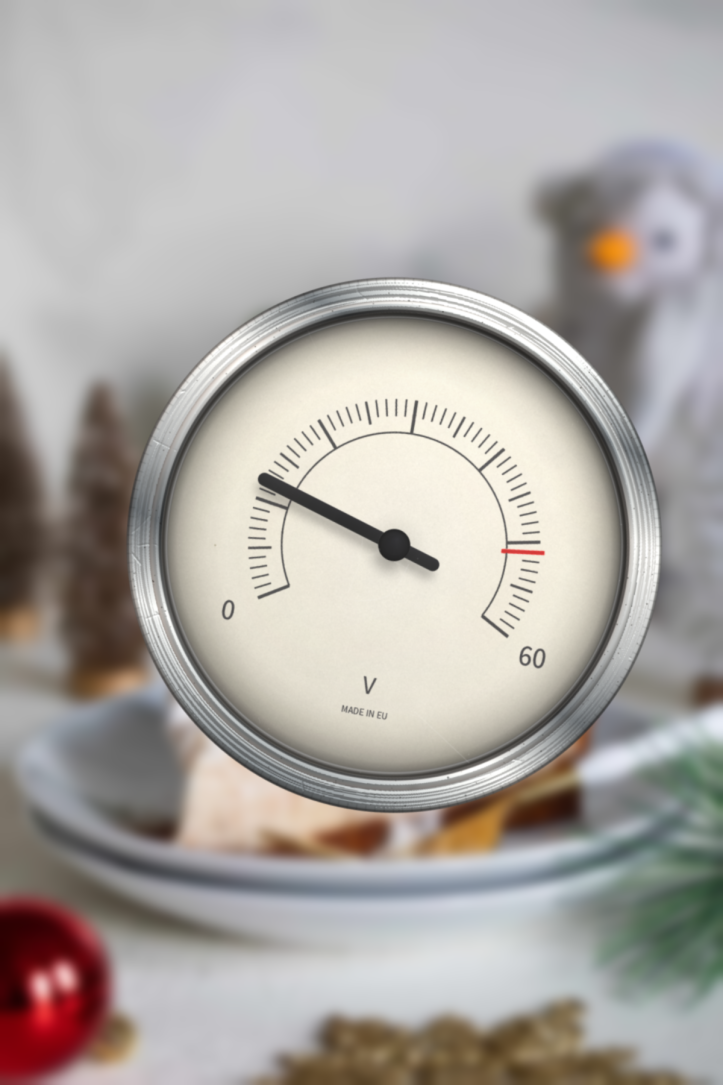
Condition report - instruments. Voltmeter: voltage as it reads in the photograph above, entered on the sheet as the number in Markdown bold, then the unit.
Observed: **12** V
